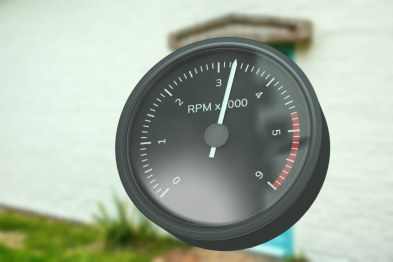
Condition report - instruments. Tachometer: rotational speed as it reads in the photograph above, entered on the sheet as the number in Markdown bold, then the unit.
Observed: **3300** rpm
